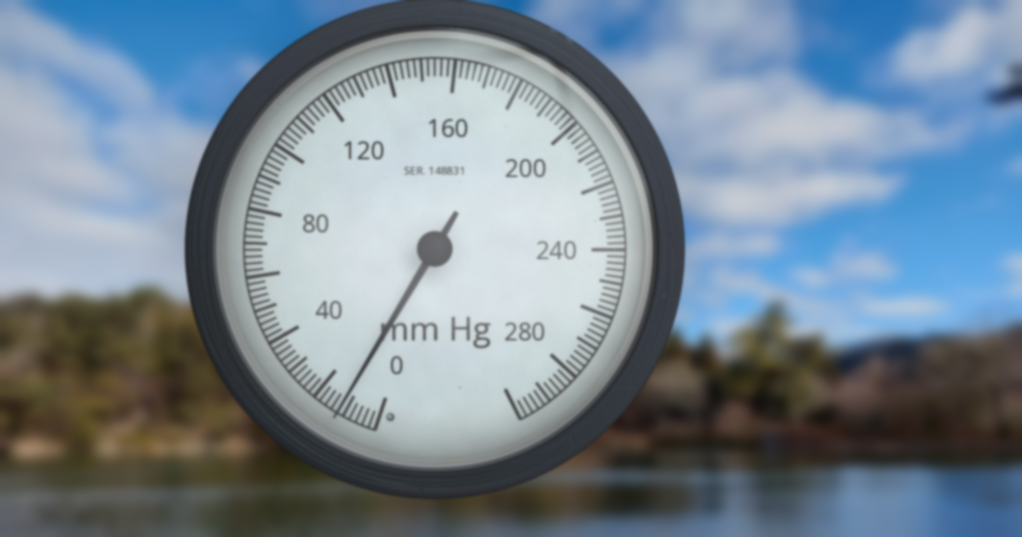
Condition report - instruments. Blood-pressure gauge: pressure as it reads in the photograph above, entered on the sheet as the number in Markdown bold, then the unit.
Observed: **12** mmHg
